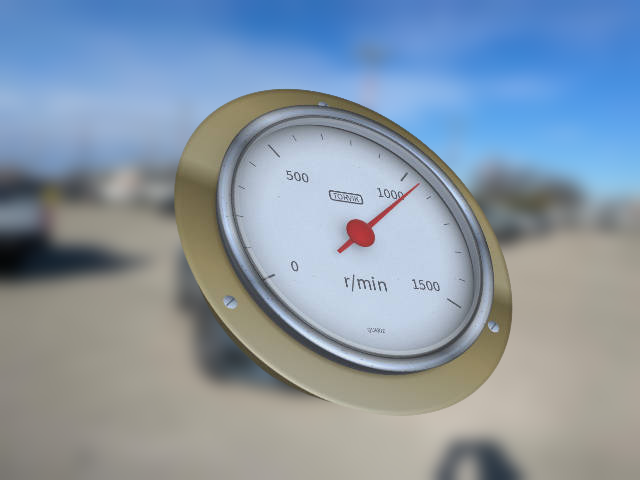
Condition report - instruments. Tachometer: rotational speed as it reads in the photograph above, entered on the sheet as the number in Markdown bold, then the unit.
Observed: **1050** rpm
